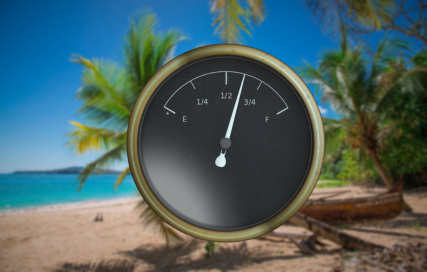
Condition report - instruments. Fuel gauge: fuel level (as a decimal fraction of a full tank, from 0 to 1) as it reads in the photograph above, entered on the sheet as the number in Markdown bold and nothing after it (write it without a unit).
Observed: **0.625**
